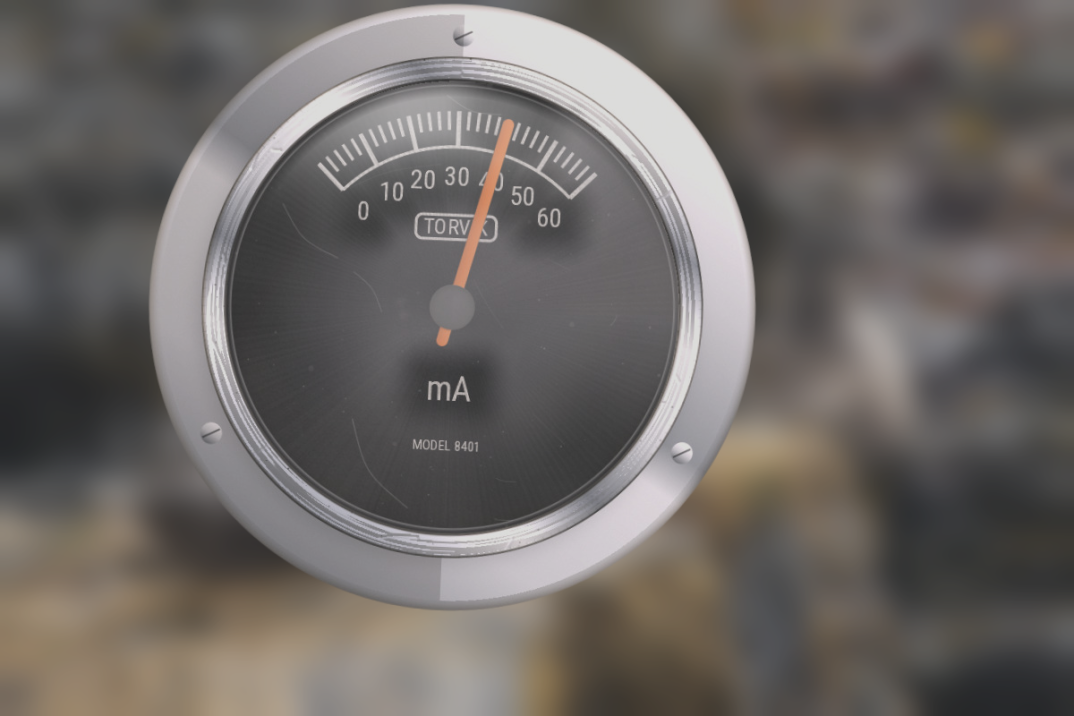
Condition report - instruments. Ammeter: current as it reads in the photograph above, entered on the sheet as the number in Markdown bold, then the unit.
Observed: **40** mA
